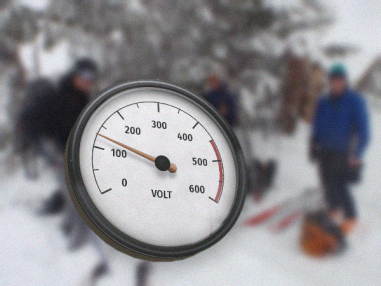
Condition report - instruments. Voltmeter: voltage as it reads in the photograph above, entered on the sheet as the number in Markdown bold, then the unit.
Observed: **125** V
